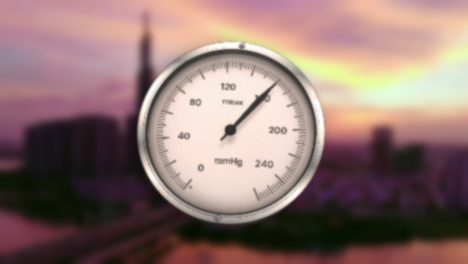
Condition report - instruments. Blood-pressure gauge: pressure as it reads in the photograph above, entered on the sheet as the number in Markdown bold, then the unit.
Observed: **160** mmHg
